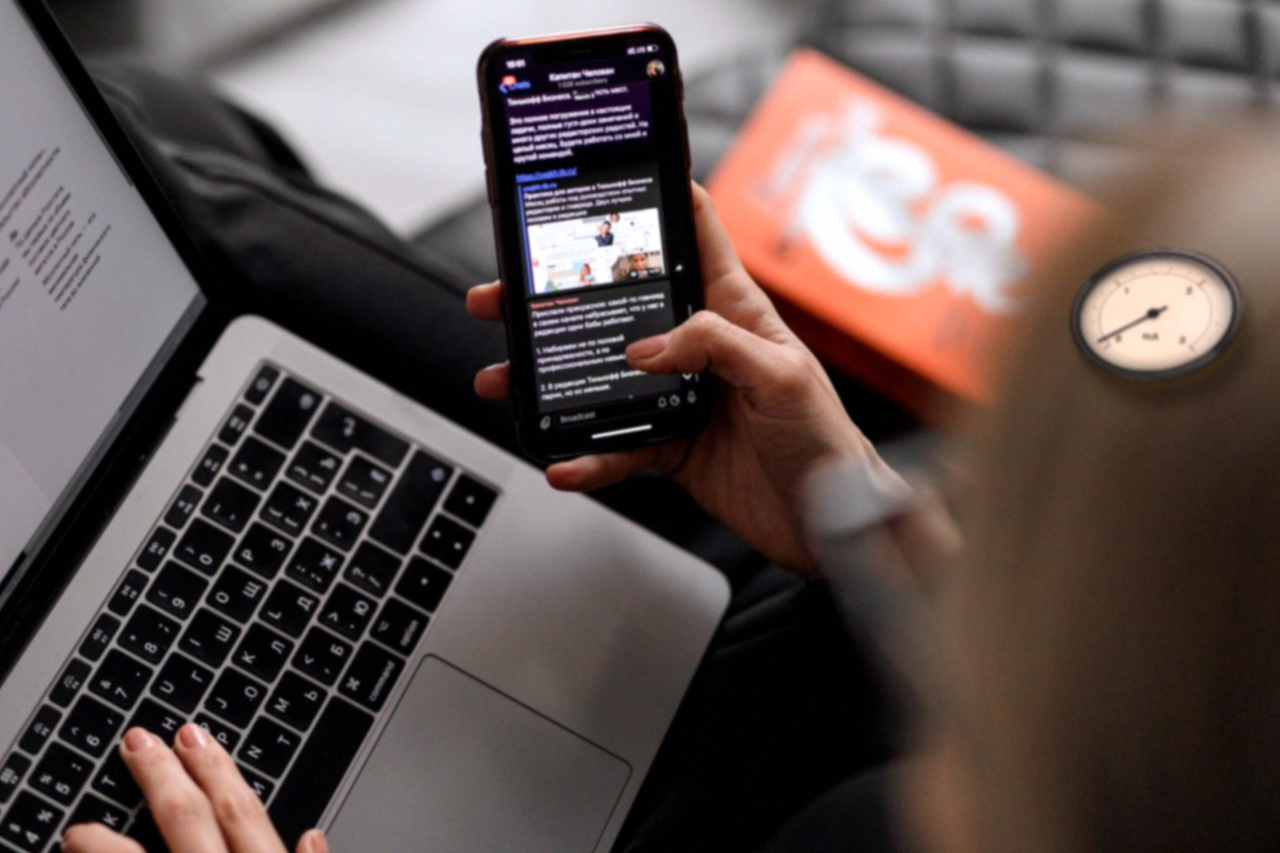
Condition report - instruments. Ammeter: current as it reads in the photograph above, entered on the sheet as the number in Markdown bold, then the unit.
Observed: **0.1** mA
